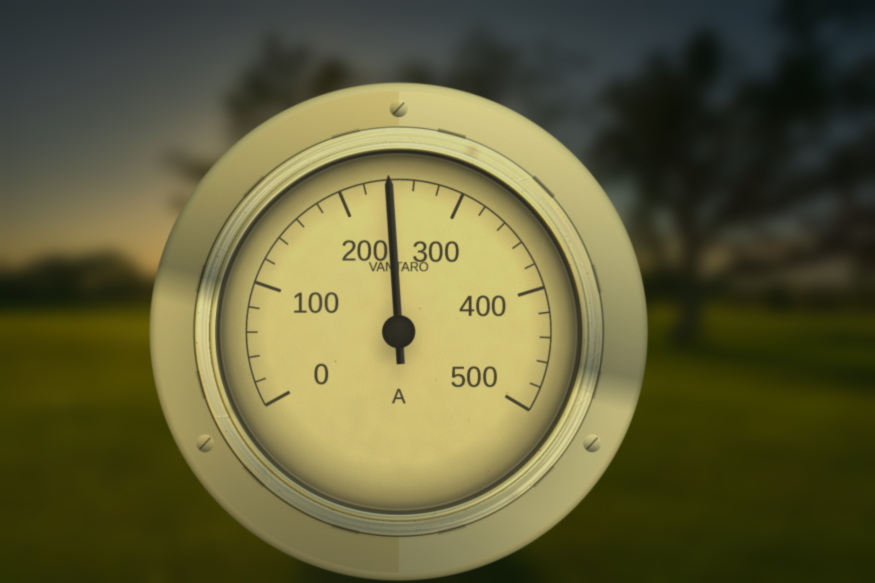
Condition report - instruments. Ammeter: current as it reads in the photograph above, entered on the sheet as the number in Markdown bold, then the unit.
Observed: **240** A
